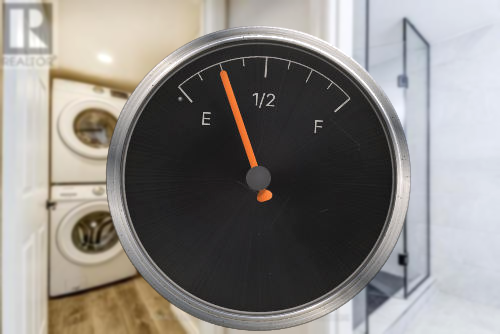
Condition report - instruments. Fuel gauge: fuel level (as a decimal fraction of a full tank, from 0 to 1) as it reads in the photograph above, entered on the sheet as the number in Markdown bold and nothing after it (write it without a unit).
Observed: **0.25**
